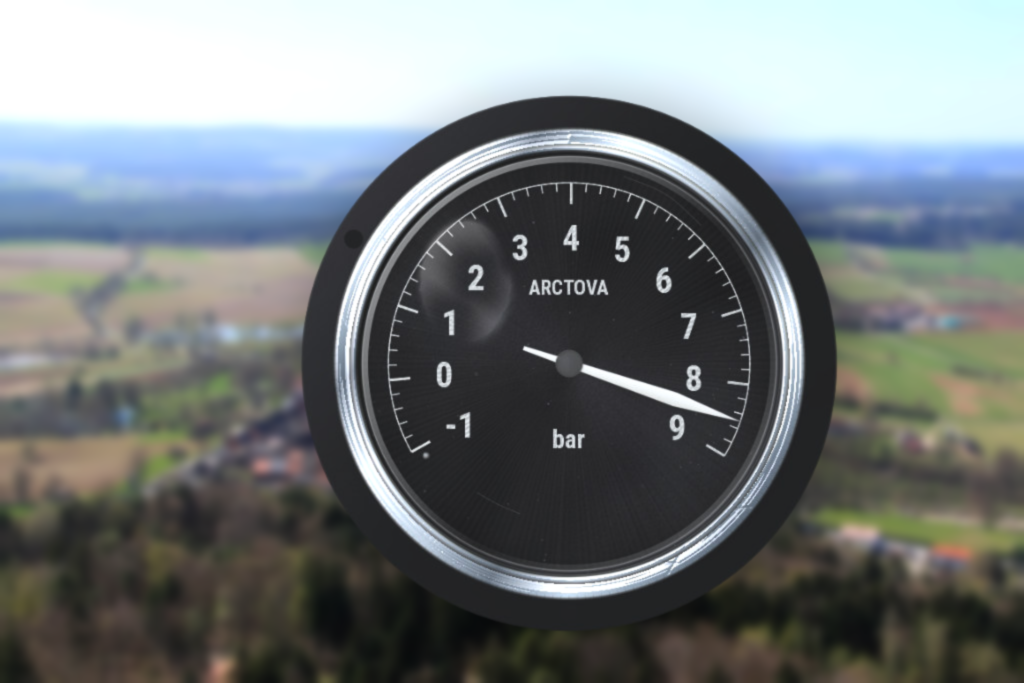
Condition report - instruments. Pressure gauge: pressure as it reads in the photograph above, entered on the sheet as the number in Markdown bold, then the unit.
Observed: **8.5** bar
